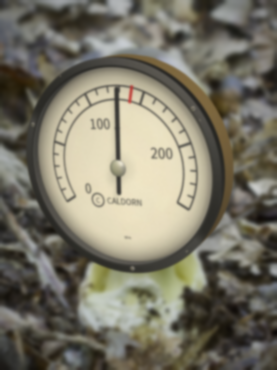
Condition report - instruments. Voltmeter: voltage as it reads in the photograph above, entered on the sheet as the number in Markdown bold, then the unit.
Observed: **130** V
